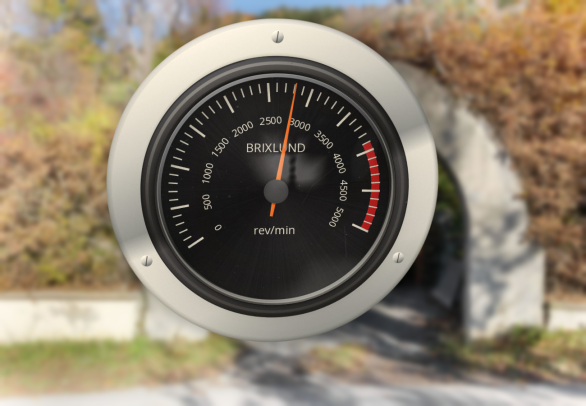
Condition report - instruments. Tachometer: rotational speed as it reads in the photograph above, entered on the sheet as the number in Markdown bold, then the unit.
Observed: **2800** rpm
